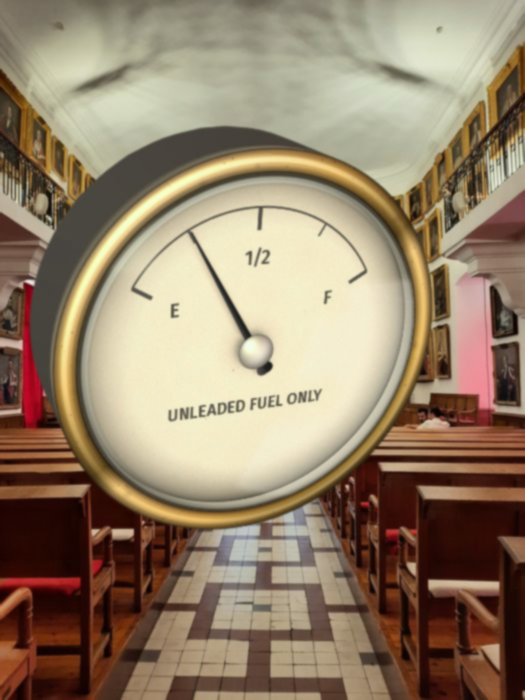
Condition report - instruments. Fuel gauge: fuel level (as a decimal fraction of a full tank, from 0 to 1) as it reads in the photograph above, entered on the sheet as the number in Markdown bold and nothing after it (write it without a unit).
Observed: **0.25**
